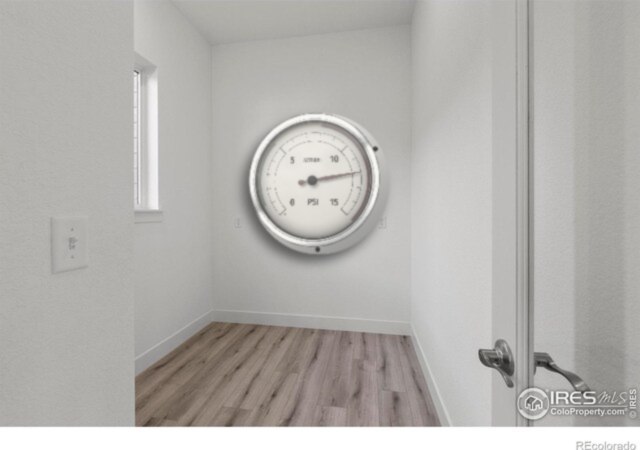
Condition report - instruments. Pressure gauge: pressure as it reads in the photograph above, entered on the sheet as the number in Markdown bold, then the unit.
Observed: **12** psi
